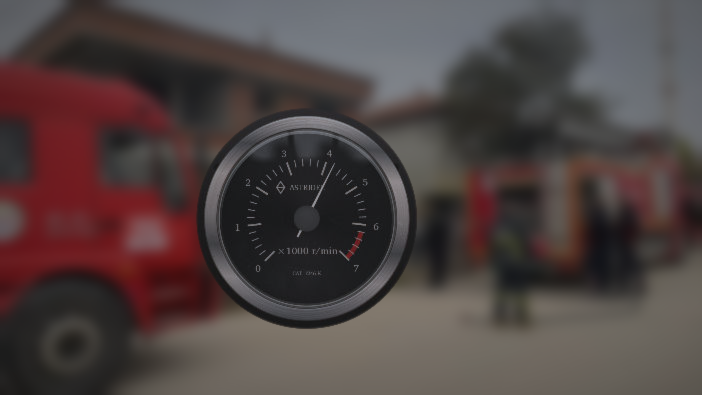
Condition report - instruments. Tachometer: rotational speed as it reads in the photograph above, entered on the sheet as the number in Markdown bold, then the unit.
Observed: **4200** rpm
